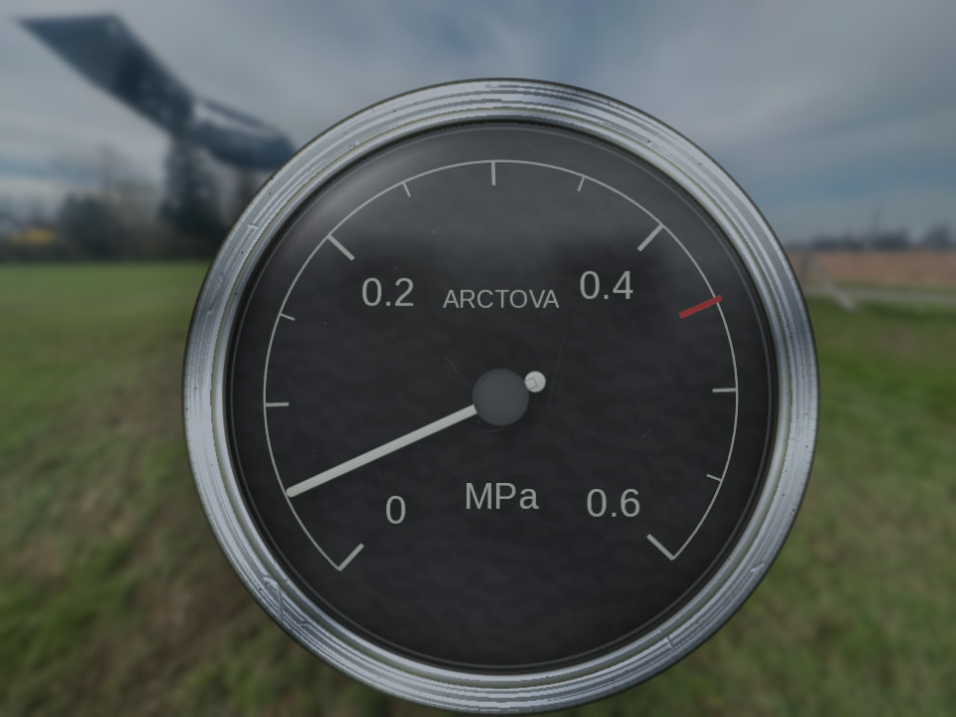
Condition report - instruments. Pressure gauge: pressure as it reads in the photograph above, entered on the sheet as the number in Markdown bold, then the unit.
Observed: **0.05** MPa
